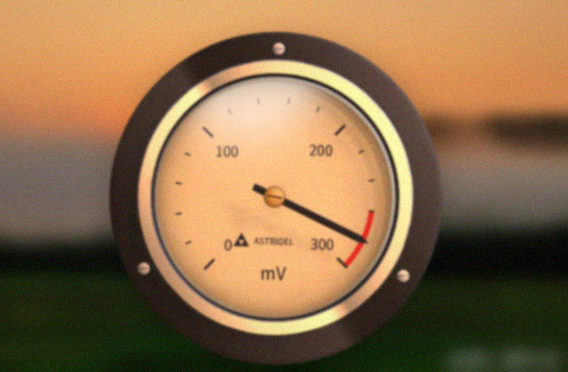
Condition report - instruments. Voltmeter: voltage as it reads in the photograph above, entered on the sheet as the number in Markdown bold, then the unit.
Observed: **280** mV
